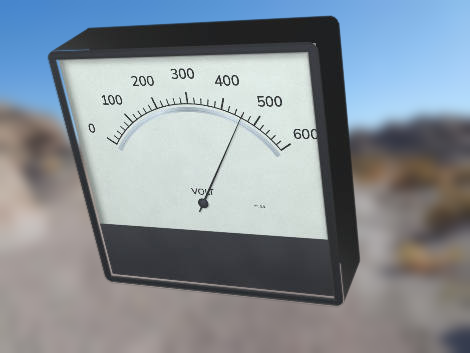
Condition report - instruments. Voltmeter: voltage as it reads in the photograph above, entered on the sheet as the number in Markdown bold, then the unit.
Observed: **460** V
